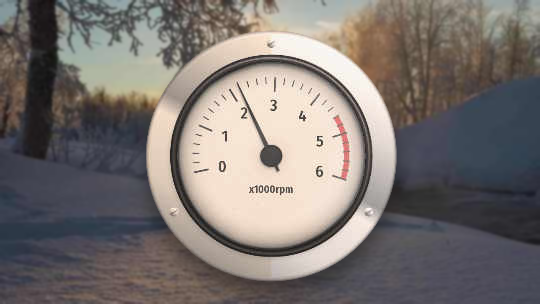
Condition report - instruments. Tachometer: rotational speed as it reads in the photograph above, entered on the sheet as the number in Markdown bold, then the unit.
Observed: **2200** rpm
